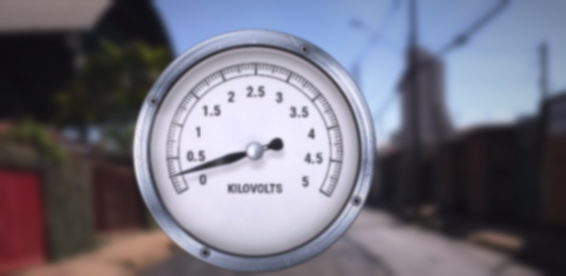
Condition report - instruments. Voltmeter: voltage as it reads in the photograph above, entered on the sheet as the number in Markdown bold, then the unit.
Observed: **0.25** kV
